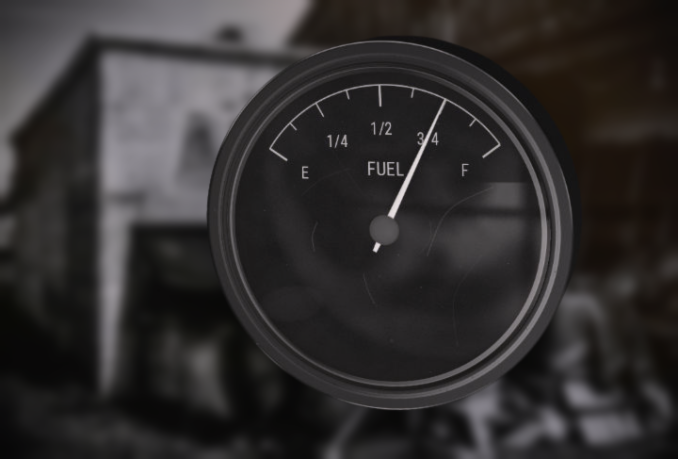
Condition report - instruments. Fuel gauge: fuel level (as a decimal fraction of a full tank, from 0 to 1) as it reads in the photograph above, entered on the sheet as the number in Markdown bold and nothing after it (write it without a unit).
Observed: **0.75**
